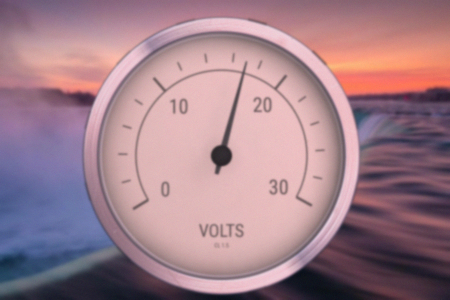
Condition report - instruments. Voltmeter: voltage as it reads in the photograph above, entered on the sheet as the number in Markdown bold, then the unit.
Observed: **17** V
